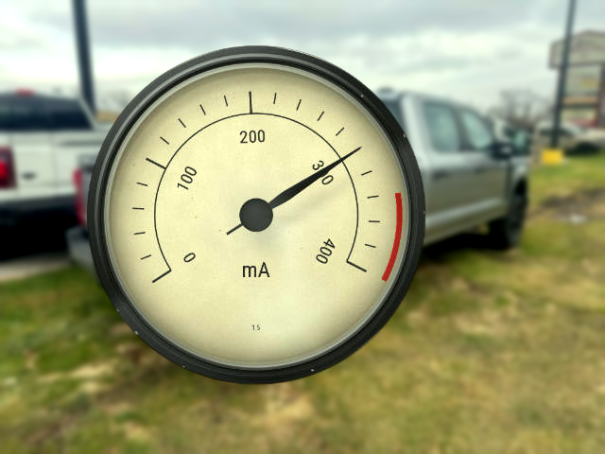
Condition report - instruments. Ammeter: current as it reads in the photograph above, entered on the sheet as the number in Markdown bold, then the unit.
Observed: **300** mA
